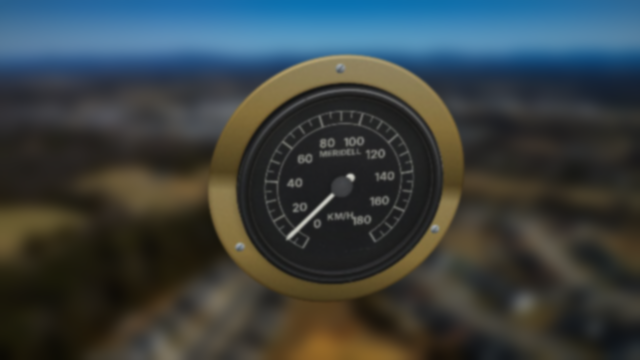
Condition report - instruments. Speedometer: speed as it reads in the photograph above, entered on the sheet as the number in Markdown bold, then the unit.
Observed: **10** km/h
